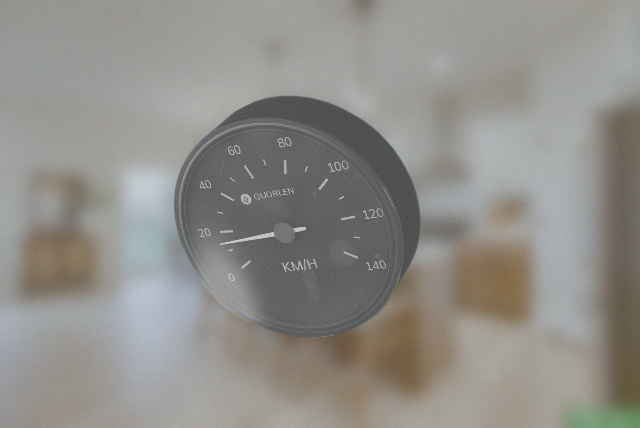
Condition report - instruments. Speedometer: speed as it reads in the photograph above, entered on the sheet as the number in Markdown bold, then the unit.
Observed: **15** km/h
